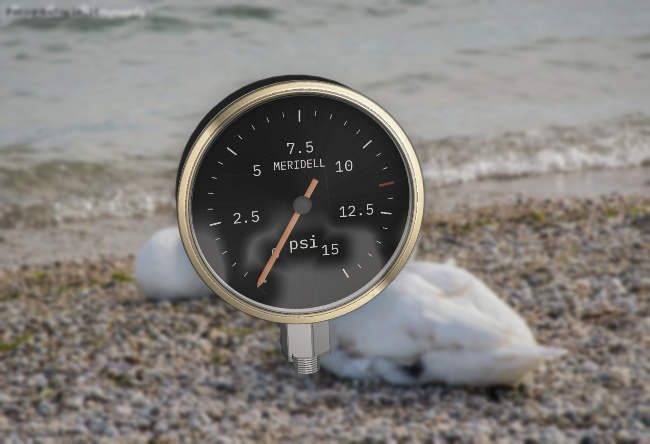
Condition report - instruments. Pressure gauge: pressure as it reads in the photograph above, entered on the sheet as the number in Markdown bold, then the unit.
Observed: **0** psi
